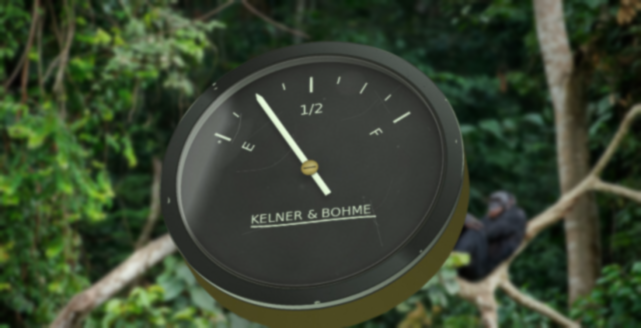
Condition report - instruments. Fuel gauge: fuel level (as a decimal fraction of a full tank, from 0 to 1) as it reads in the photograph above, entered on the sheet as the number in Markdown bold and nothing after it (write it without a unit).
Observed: **0.25**
